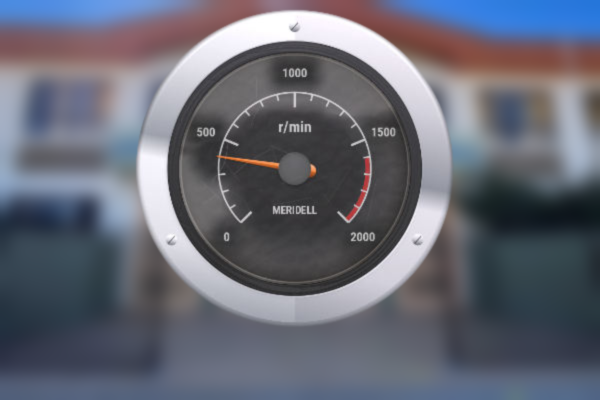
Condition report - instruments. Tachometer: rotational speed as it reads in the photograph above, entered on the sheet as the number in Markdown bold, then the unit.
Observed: **400** rpm
